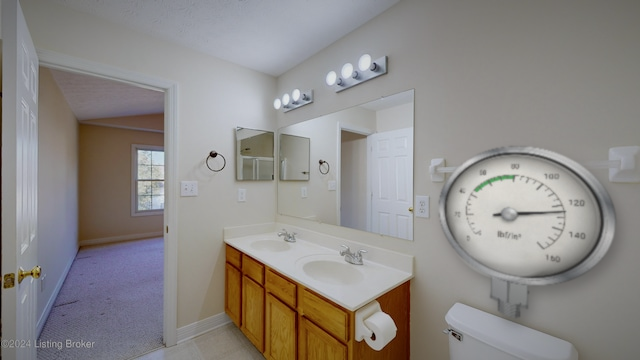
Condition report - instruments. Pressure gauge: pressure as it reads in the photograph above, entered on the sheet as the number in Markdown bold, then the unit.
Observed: **125** psi
